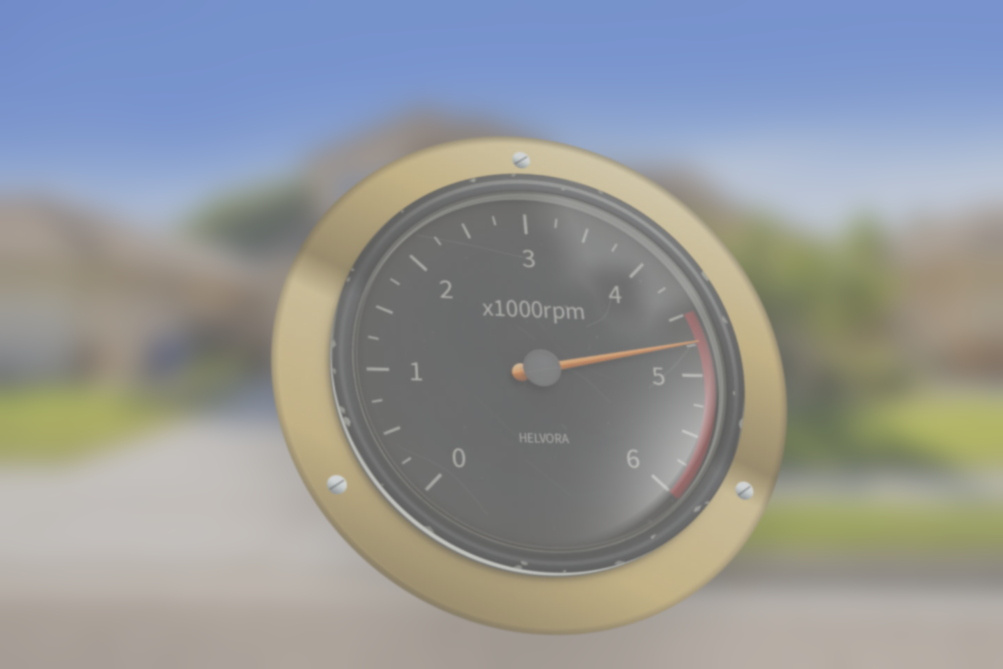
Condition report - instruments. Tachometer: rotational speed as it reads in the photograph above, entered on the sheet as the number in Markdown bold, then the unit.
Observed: **4750** rpm
